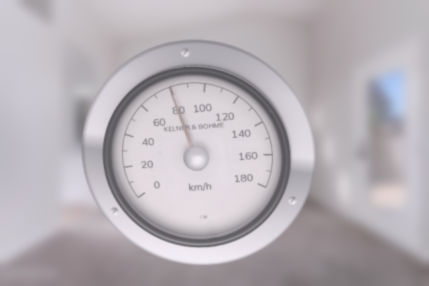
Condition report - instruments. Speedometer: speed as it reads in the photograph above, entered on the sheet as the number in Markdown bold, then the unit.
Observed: **80** km/h
